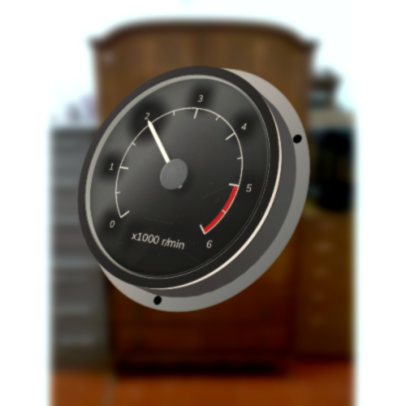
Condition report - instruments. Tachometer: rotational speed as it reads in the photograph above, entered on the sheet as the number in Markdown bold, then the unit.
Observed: **2000** rpm
